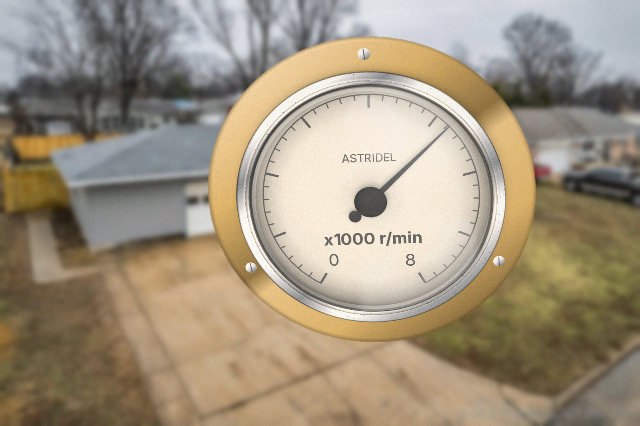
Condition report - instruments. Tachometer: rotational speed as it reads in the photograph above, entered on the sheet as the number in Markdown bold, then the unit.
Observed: **5200** rpm
